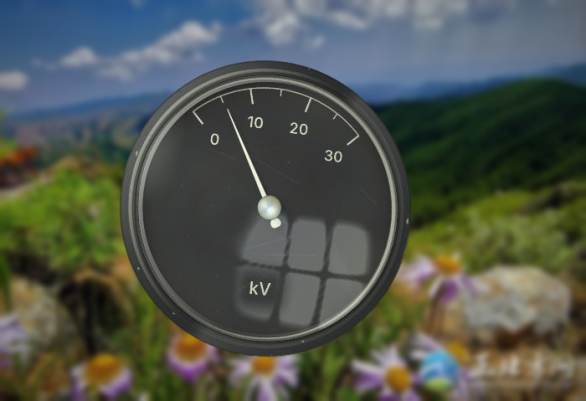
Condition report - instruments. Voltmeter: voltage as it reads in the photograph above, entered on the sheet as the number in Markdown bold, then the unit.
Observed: **5** kV
